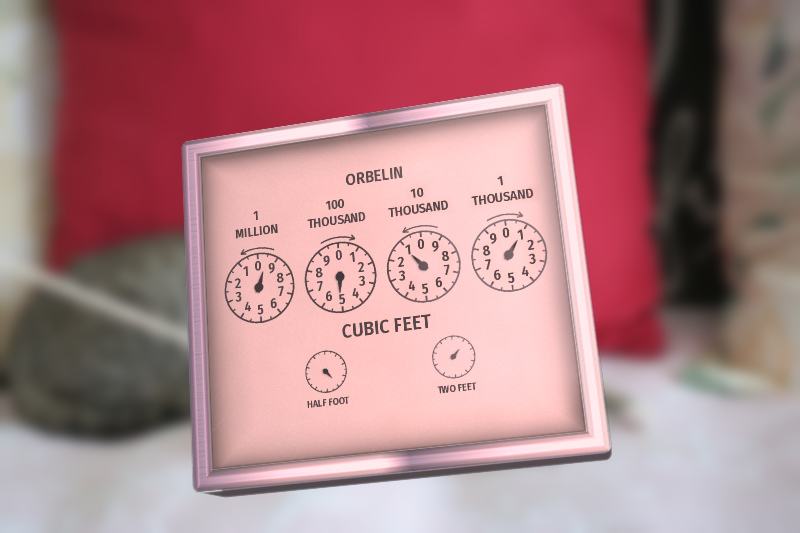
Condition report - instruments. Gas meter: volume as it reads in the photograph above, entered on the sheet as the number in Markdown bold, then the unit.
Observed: **951100** ft³
